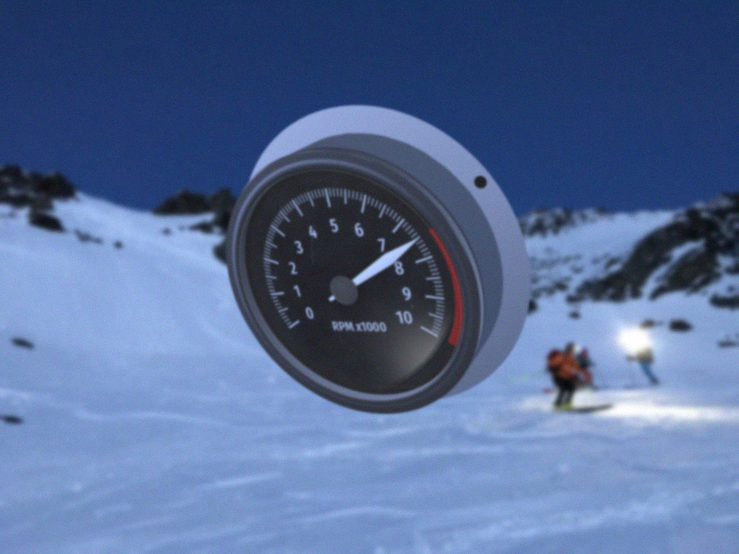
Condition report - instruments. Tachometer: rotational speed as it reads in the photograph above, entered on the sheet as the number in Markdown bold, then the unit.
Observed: **7500** rpm
